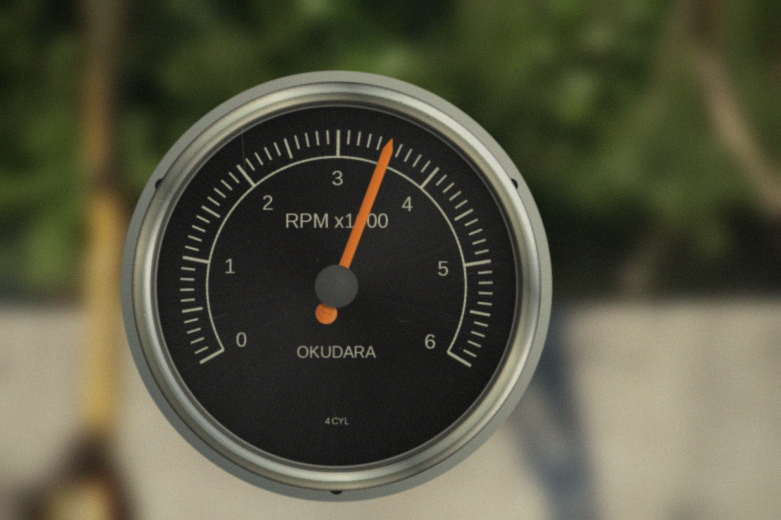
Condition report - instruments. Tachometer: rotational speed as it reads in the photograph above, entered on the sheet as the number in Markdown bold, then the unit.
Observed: **3500** rpm
